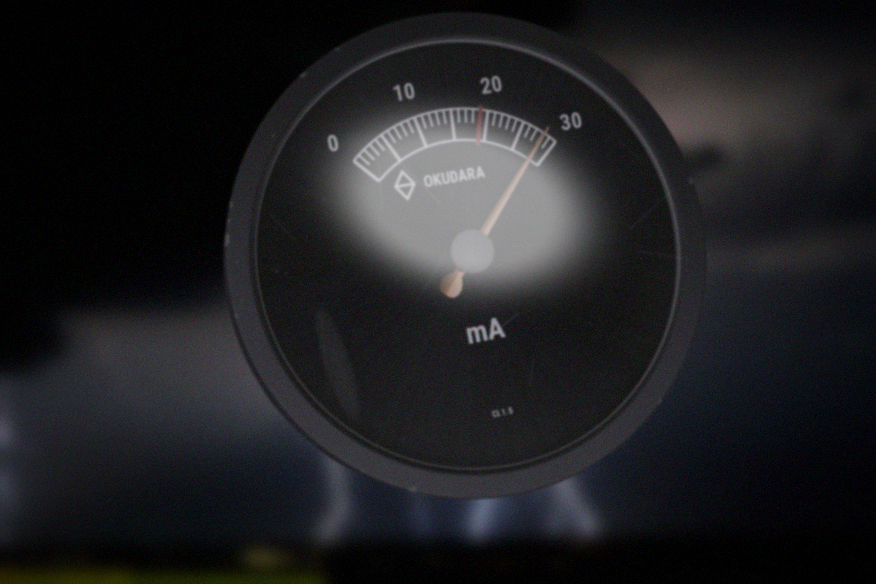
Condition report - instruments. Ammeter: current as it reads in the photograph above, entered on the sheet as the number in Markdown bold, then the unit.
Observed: **28** mA
